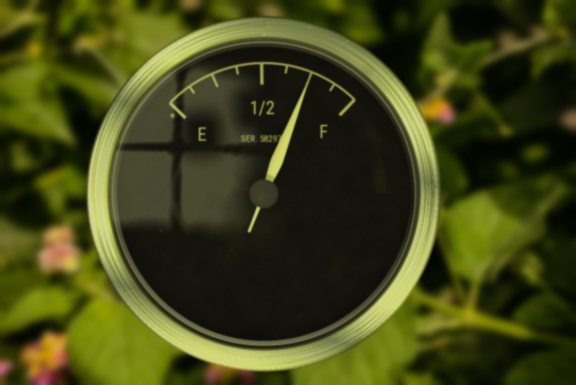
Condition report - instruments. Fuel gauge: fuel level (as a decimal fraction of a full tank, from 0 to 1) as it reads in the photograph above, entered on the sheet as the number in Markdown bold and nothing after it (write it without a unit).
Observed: **0.75**
